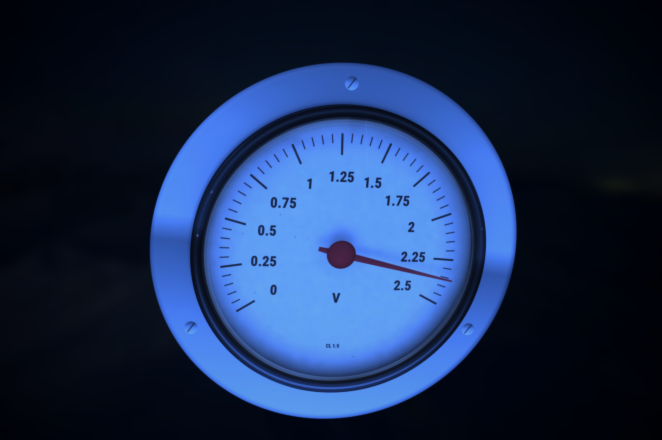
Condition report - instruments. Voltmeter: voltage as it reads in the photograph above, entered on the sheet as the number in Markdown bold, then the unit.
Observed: **2.35** V
